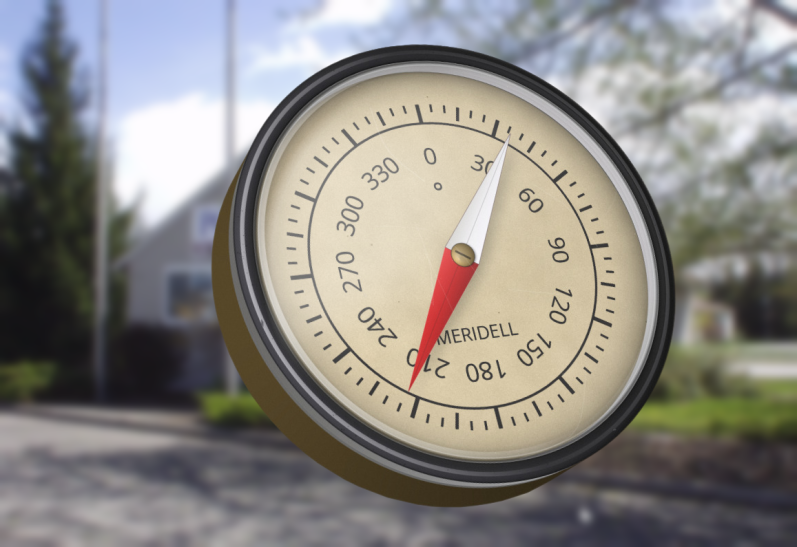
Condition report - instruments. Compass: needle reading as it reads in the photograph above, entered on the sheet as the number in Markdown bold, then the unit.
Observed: **215** °
